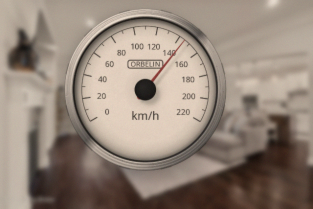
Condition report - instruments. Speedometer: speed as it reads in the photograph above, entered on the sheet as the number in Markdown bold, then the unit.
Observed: **145** km/h
